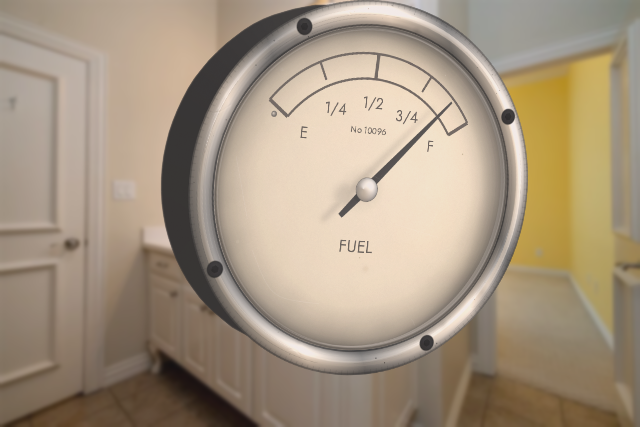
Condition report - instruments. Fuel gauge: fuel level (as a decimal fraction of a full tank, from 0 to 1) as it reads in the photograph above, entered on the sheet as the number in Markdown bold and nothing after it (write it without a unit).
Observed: **0.875**
